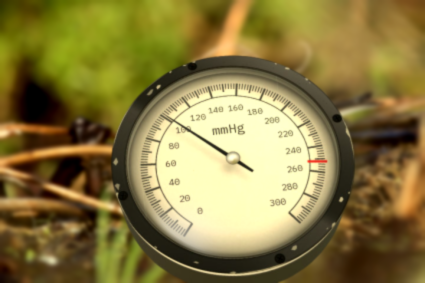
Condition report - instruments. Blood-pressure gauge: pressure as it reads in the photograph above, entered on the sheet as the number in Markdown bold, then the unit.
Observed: **100** mmHg
